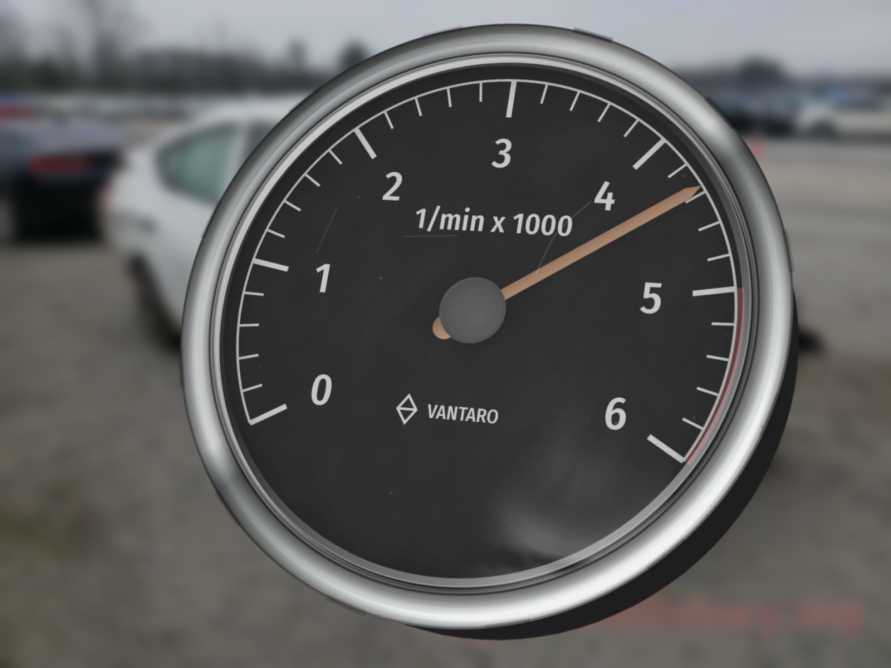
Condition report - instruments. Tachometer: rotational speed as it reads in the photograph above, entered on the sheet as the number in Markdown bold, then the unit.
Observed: **4400** rpm
